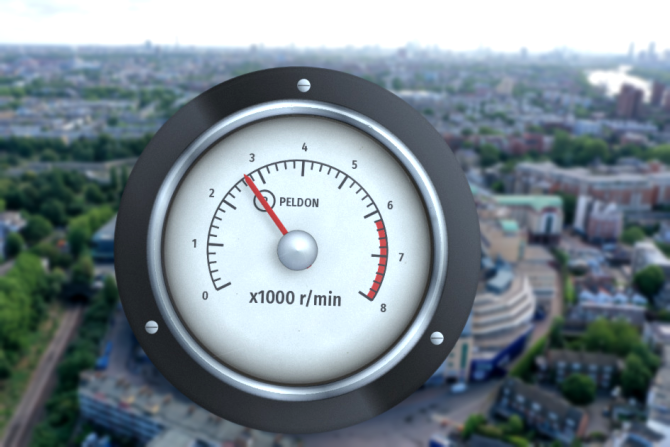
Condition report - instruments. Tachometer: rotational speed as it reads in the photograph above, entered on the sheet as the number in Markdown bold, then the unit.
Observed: **2700** rpm
